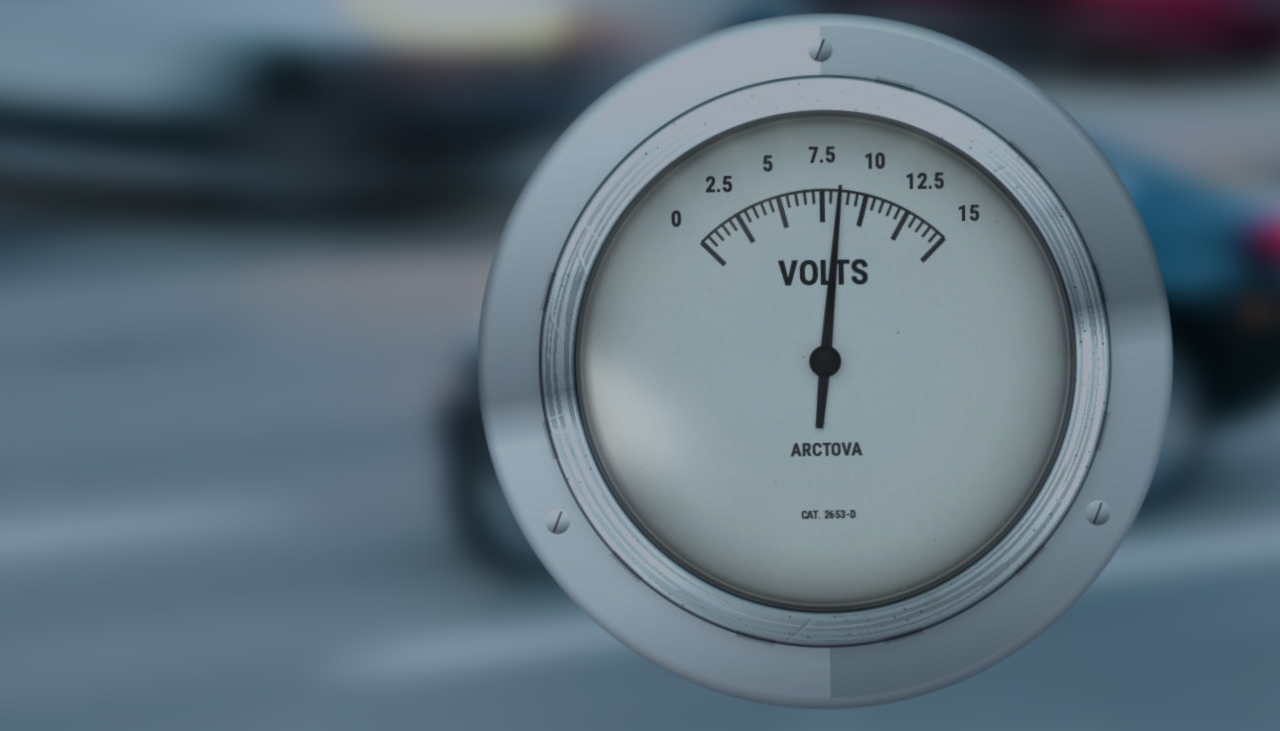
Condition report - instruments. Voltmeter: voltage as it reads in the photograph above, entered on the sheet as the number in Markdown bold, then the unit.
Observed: **8.5** V
